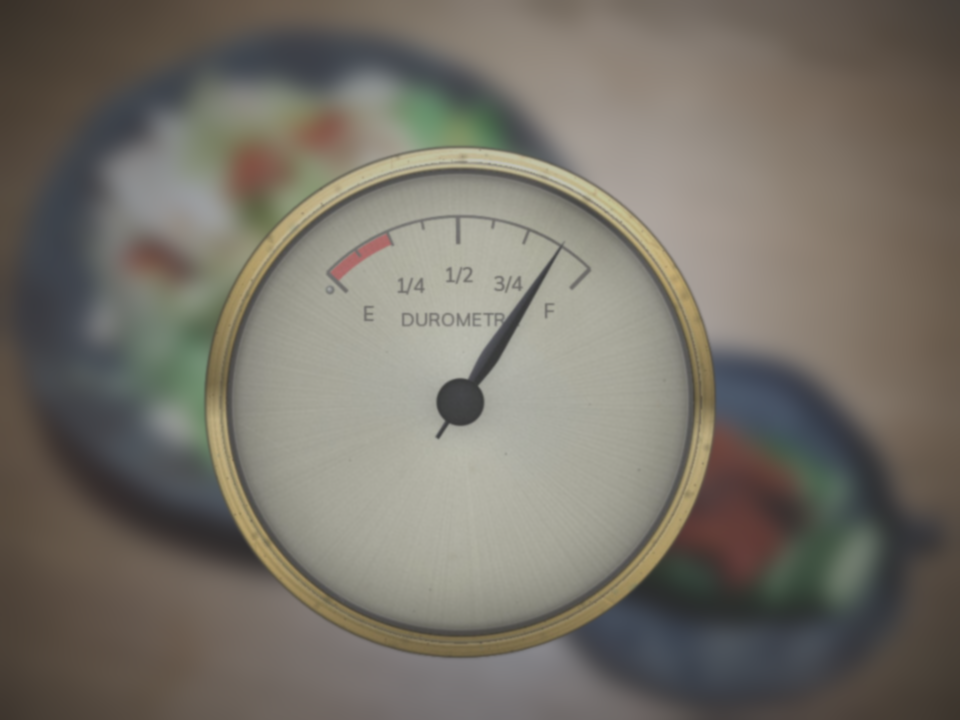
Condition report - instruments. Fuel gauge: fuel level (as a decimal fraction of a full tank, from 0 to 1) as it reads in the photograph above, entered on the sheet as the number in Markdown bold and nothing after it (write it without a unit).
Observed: **0.875**
